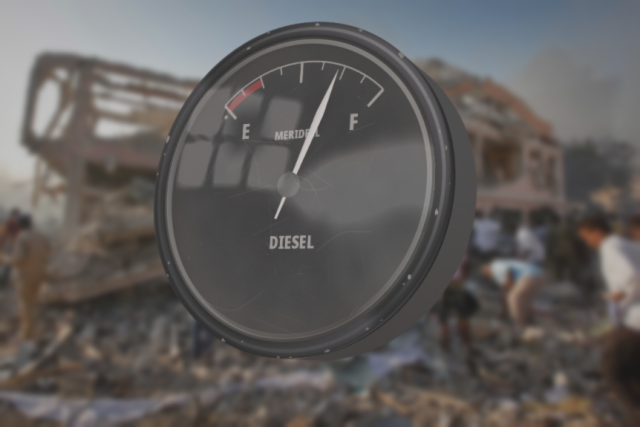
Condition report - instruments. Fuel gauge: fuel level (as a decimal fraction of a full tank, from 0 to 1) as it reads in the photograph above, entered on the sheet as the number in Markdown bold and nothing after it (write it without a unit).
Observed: **0.75**
